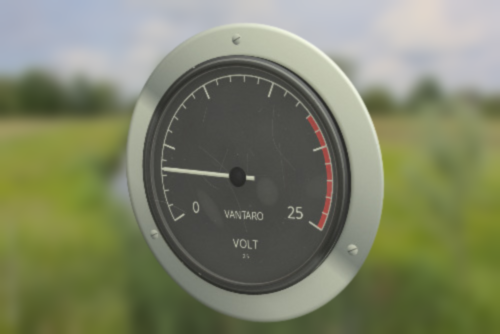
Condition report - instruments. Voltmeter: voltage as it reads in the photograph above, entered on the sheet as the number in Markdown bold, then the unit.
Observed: **3.5** V
